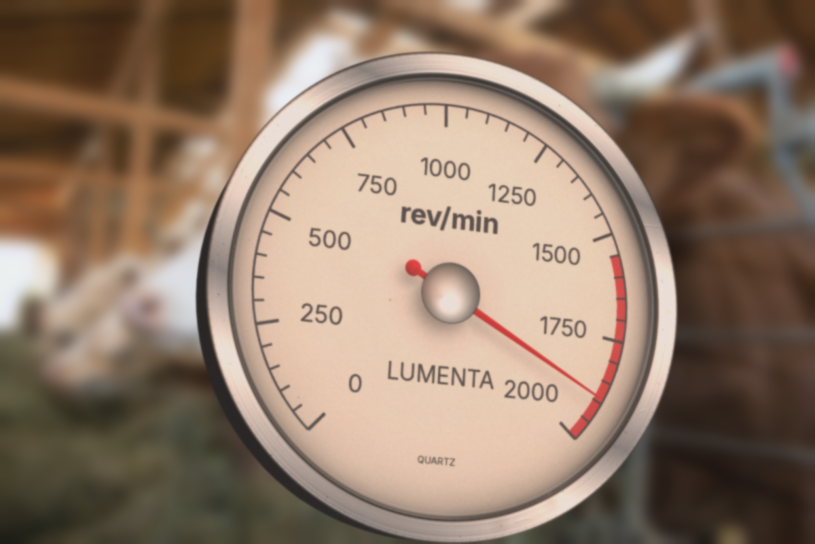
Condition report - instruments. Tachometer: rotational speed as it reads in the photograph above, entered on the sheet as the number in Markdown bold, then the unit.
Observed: **1900** rpm
